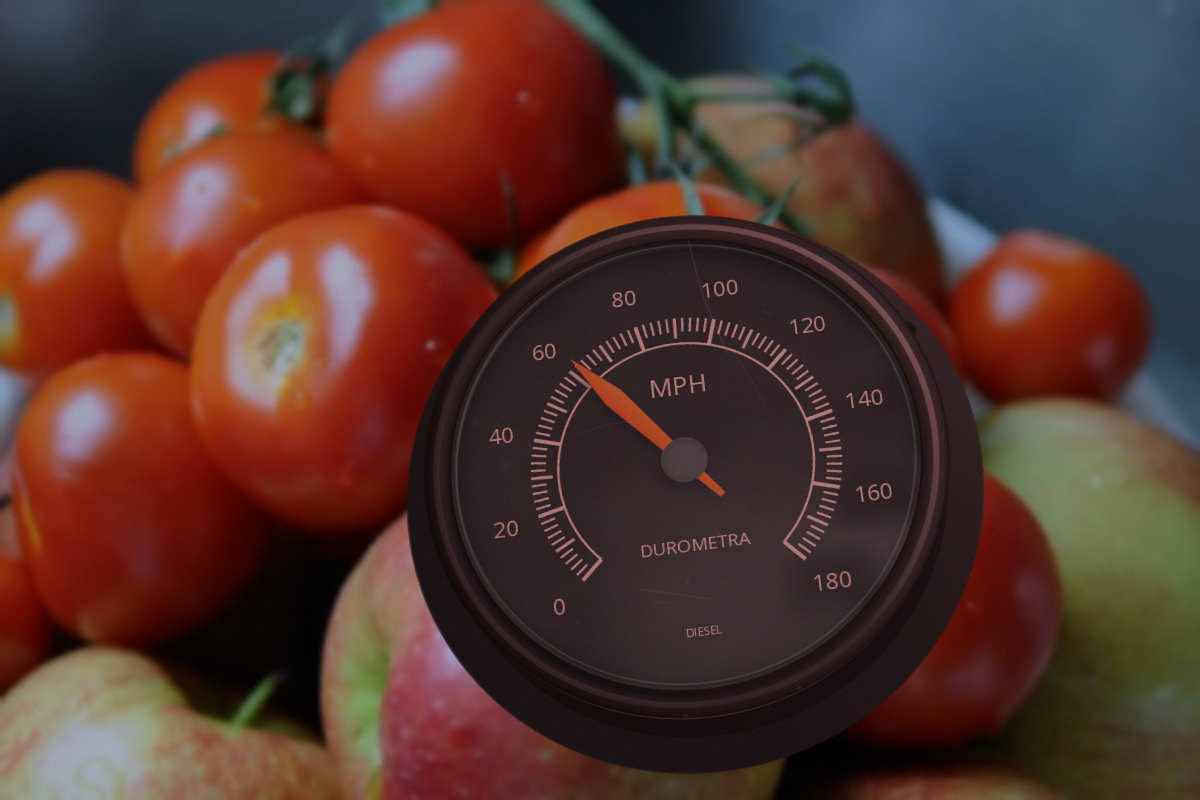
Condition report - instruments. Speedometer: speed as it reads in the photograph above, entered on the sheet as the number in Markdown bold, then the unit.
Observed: **62** mph
